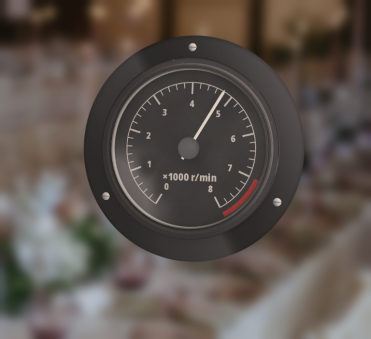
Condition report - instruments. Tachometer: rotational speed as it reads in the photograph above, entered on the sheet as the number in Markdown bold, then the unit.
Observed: **4800** rpm
